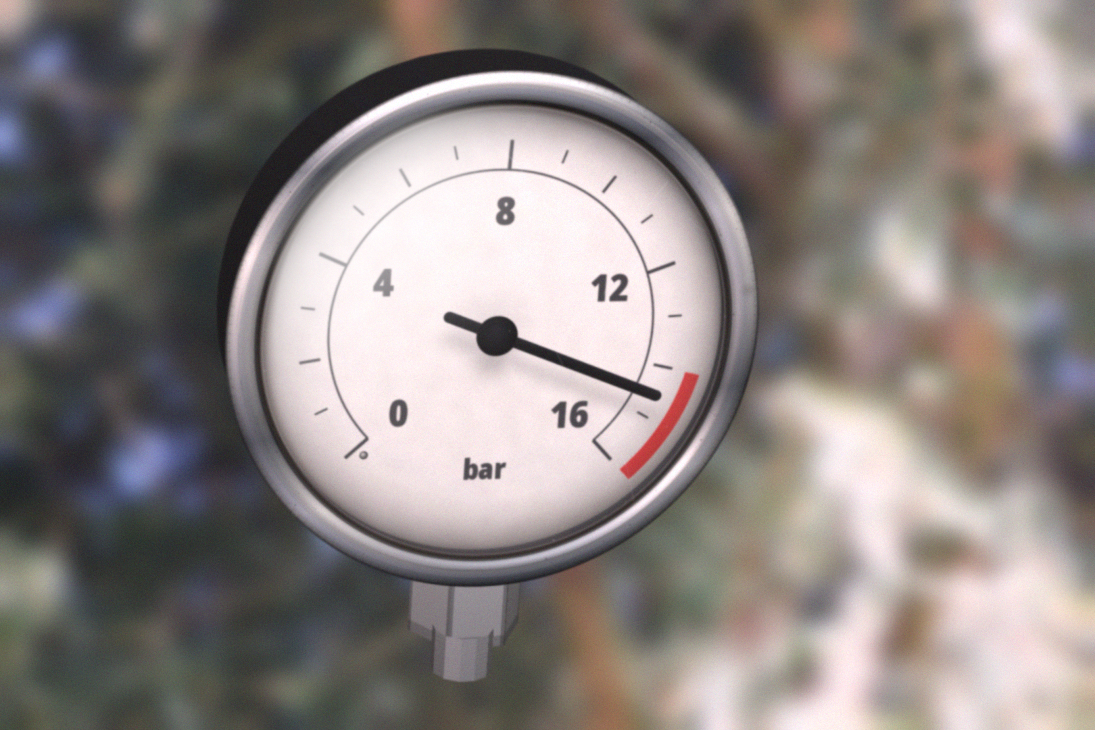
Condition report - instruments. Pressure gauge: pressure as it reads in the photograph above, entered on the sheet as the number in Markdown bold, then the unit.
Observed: **14.5** bar
